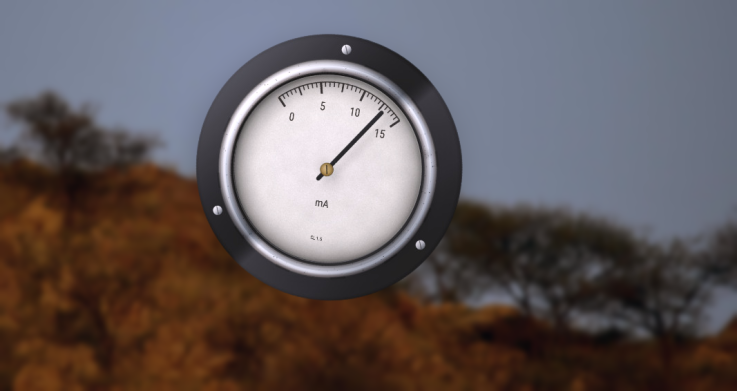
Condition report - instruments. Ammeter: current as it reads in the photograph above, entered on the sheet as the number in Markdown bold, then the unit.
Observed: **13** mA
